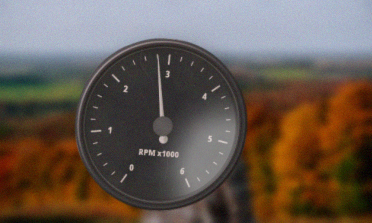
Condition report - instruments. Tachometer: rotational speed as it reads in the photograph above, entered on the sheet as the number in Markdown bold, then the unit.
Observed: **2800** rpm
